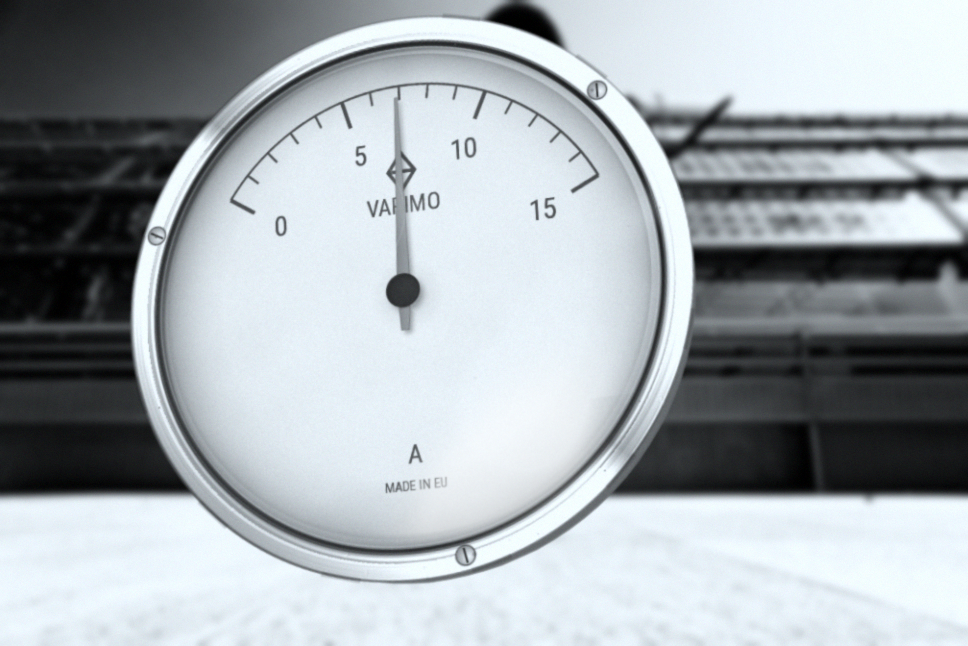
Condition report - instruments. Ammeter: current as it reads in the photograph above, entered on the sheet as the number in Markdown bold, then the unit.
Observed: **7** A
